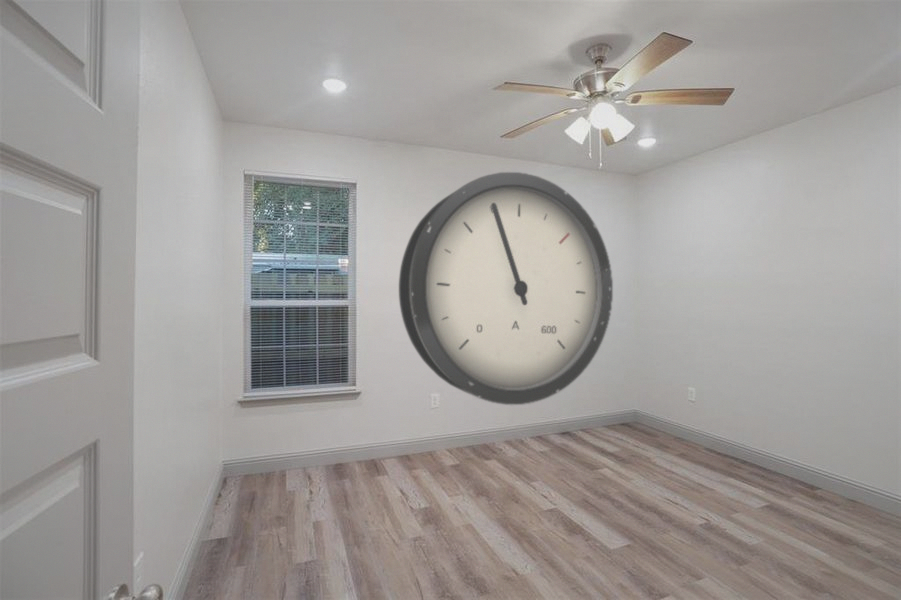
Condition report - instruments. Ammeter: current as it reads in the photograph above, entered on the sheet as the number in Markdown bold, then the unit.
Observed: **250** A
